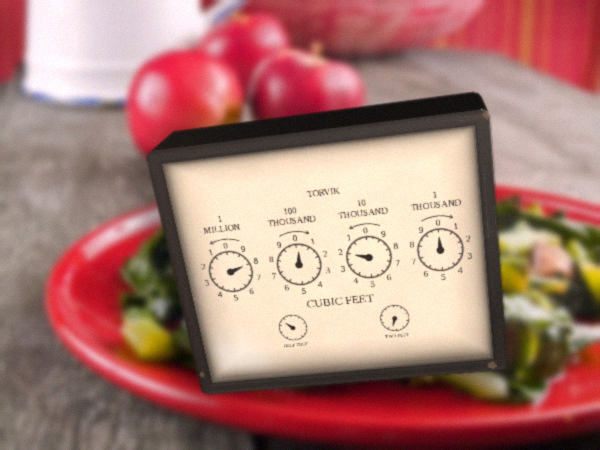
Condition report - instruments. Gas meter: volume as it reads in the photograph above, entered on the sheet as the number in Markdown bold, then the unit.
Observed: **802000** ft³
